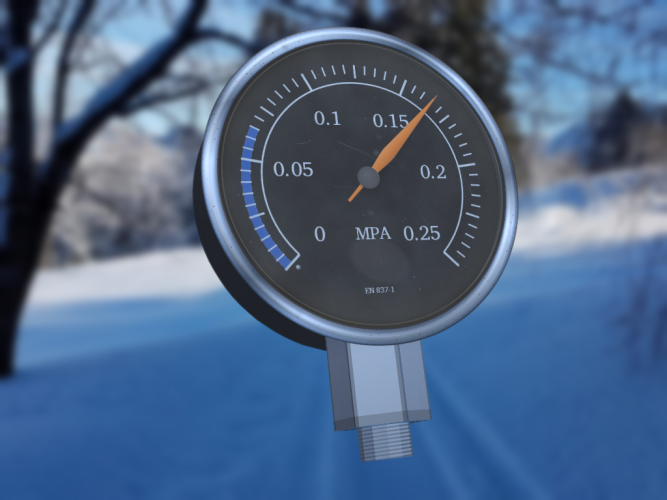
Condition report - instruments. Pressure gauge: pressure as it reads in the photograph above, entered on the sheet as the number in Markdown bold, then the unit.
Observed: **0.165** MPa
